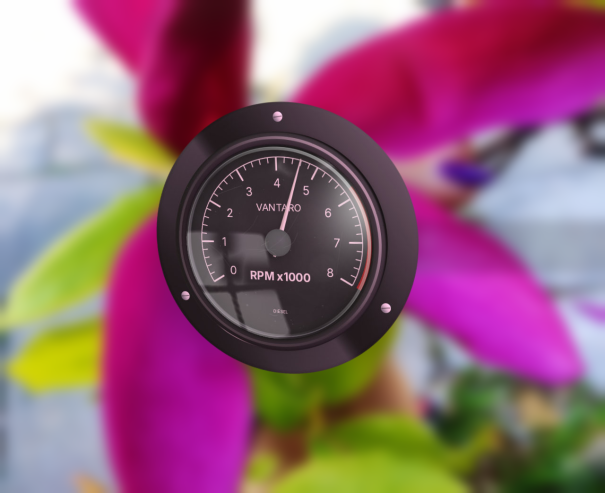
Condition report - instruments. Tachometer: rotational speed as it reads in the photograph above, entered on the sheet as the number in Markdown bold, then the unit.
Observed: **4600** rpm
